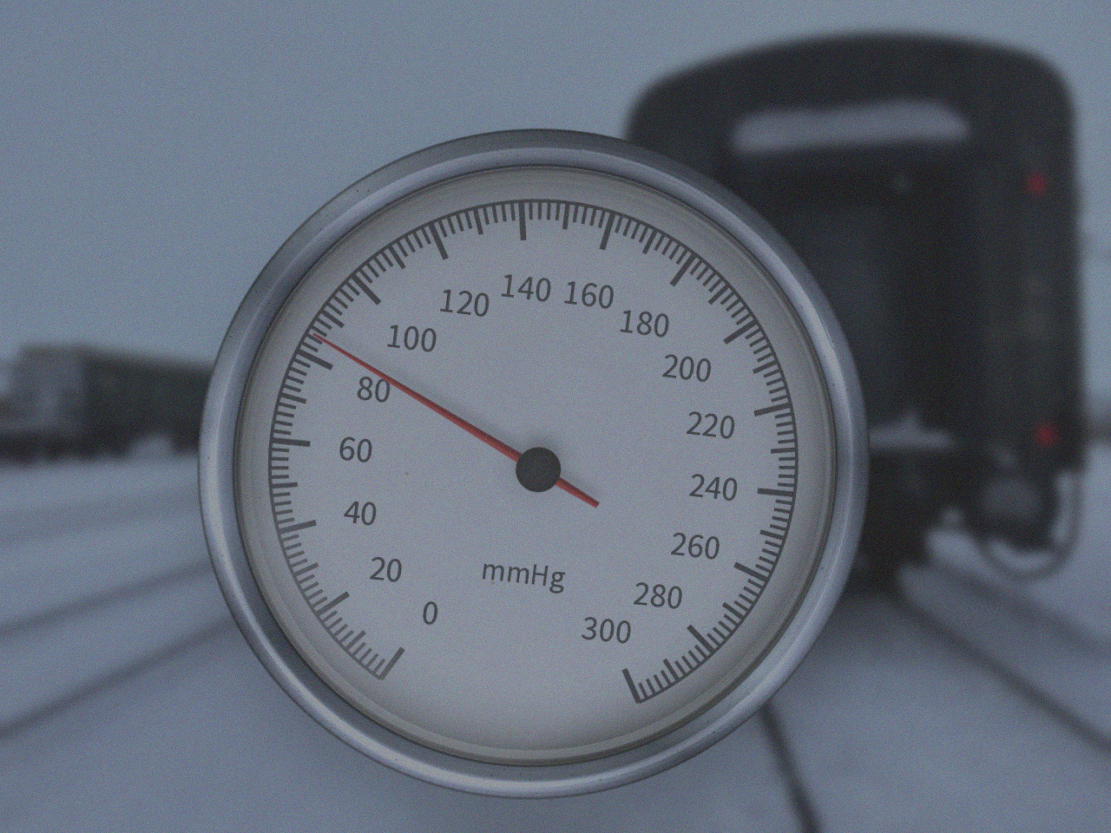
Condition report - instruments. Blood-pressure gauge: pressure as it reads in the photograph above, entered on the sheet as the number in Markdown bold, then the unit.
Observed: **85** mmHg
